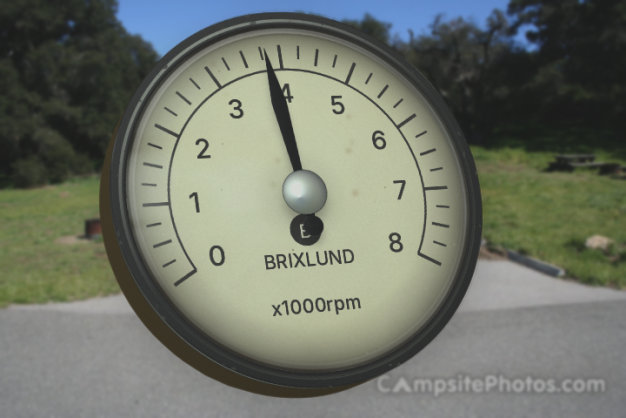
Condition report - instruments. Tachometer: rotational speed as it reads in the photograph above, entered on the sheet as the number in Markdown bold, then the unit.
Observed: **3750** rpm
